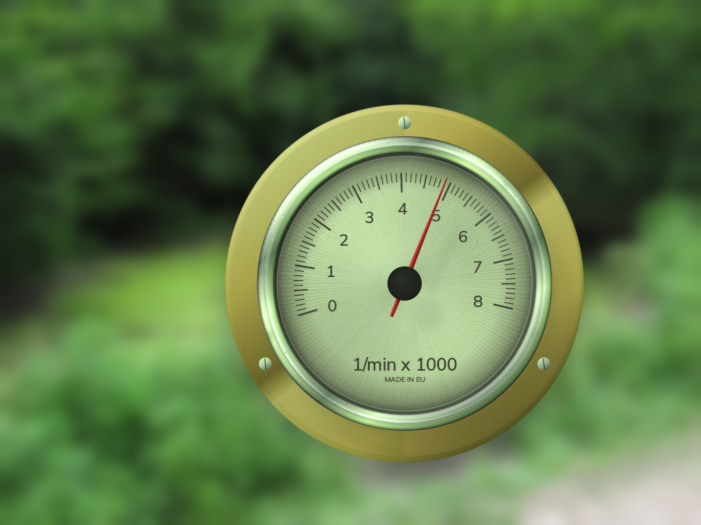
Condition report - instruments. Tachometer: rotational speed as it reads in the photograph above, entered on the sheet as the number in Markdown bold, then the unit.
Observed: **4900** rpm
